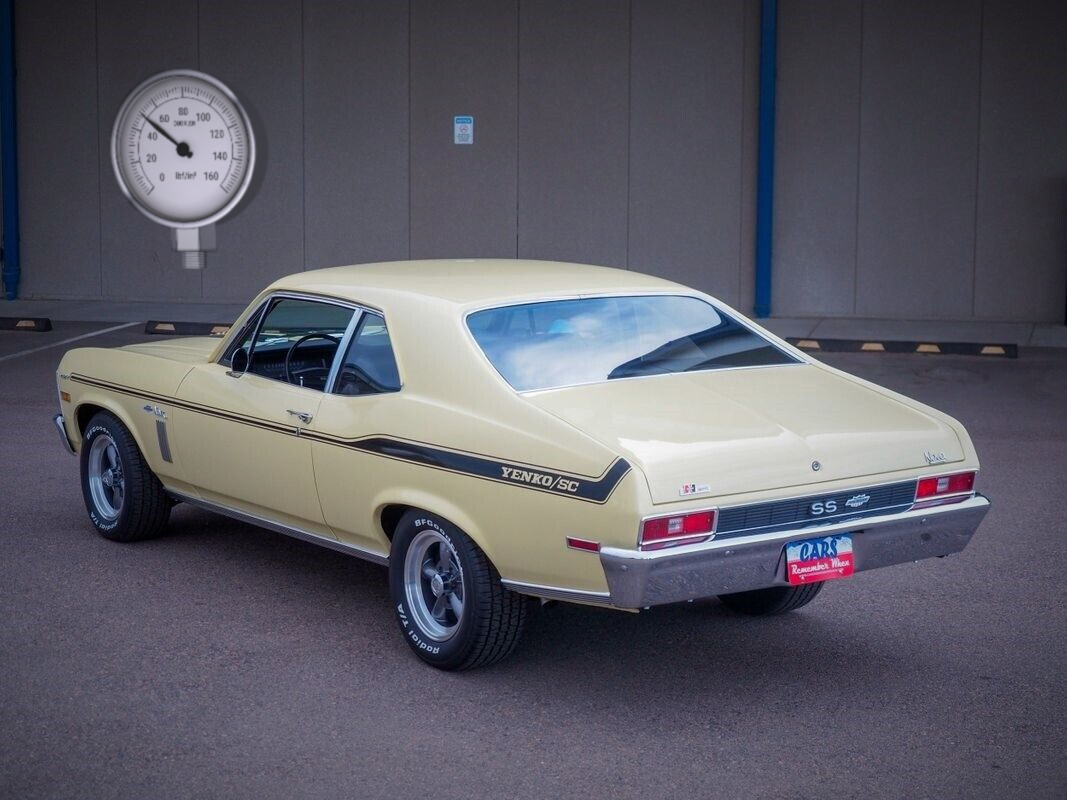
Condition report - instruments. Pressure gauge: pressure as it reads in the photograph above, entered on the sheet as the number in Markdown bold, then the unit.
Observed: **50** psi
